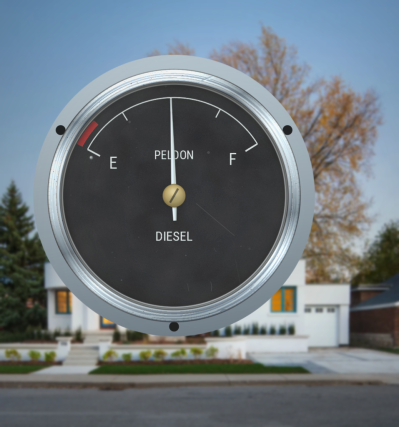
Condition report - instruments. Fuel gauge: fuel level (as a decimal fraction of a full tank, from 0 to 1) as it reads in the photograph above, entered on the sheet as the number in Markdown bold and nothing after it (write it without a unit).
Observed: **0.5**
